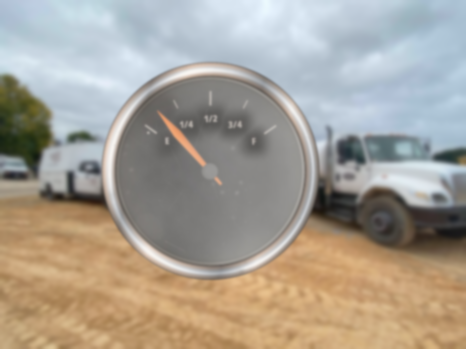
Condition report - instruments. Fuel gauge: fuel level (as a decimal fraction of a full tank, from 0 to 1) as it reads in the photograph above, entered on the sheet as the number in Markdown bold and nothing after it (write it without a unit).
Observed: **0.125**
